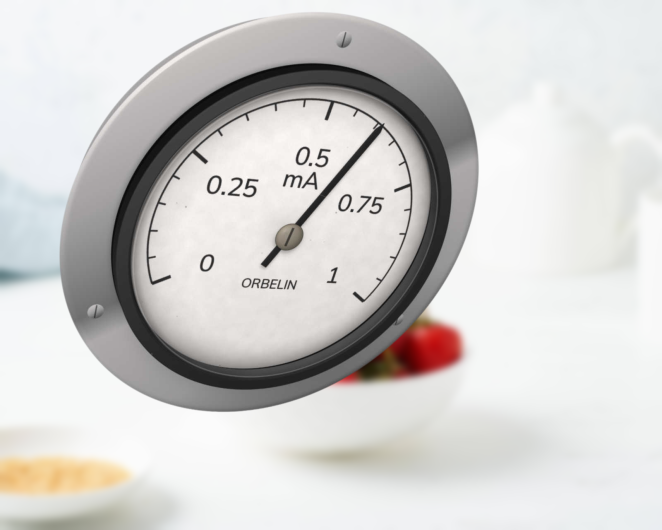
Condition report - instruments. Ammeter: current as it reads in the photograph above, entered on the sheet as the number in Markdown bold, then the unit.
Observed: **0.6** mA
